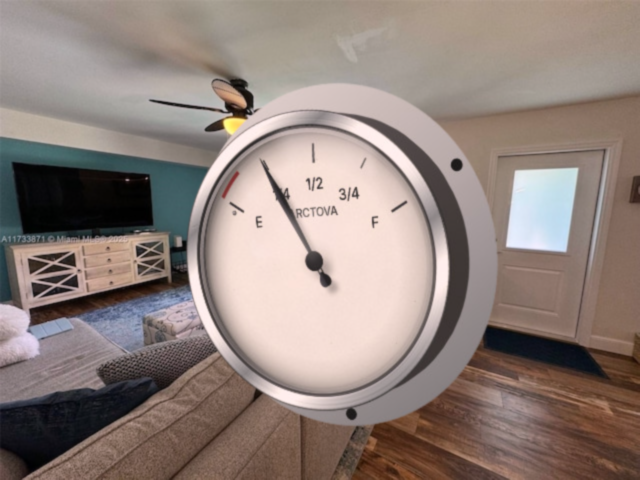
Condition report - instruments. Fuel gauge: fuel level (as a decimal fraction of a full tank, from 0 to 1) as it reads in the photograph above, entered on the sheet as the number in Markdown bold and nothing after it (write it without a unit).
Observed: **0.25**
